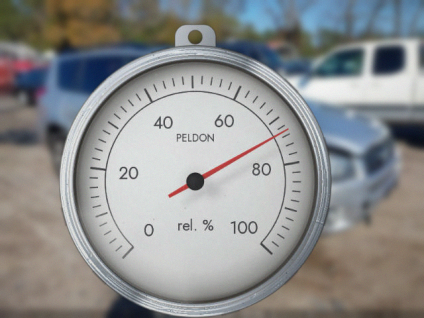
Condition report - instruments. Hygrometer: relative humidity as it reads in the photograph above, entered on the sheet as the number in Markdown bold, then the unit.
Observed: **73** %
